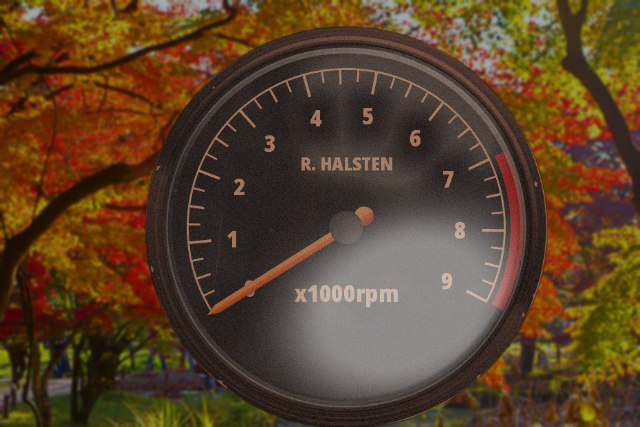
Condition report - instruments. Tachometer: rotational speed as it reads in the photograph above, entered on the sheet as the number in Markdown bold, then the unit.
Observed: **0** rpm
